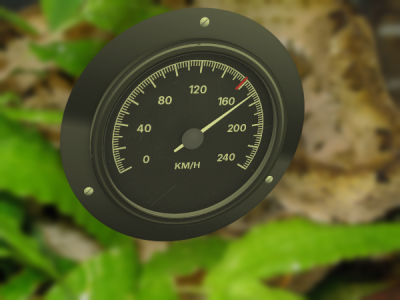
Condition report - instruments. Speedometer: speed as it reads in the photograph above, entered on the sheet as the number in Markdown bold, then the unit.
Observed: **170** km/h
